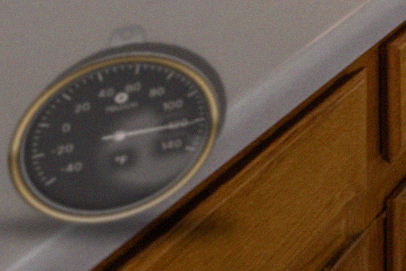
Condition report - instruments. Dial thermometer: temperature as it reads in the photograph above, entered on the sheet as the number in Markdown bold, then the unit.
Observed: **120** °F
